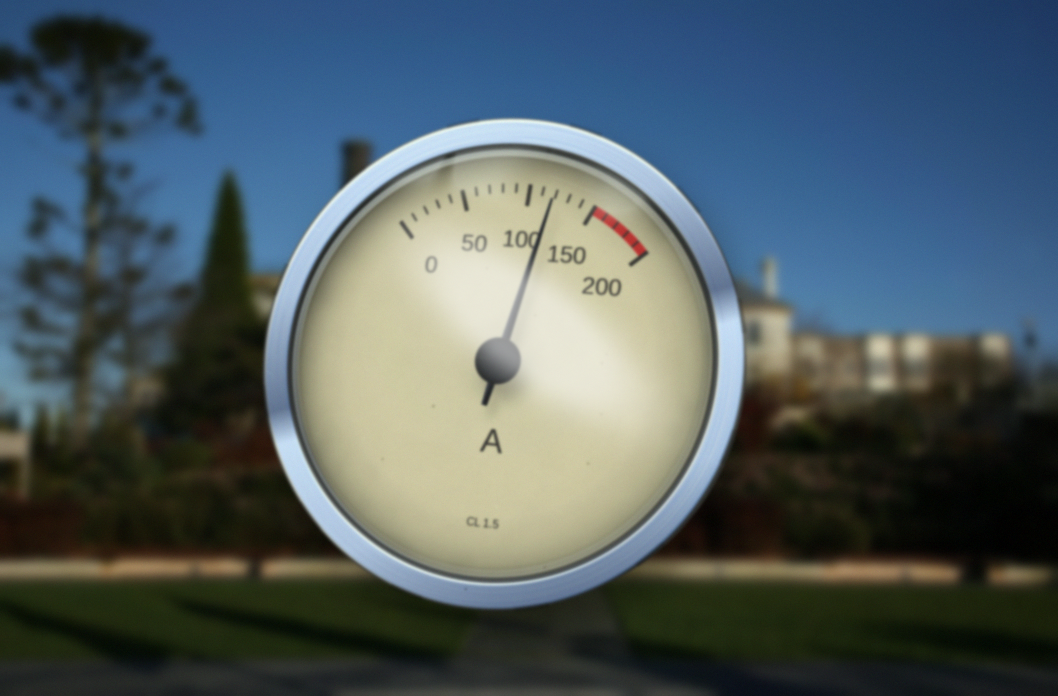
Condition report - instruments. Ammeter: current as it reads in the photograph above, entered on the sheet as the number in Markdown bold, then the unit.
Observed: **120** A
